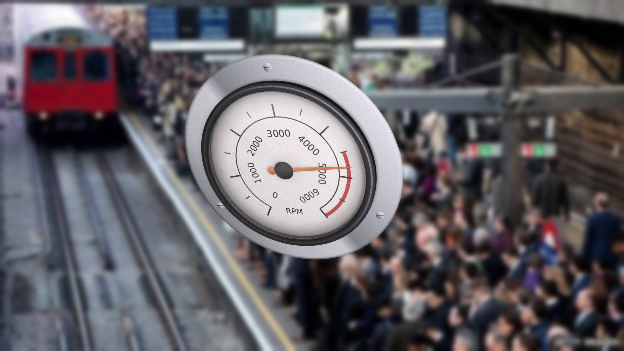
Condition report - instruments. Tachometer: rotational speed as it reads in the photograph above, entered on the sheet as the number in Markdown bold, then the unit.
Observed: **4750** rpm
